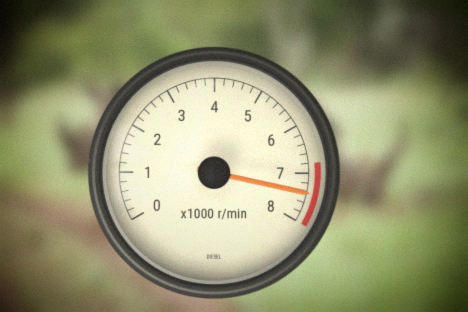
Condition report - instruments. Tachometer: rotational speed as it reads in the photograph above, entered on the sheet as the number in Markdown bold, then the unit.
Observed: **7400** rpm
